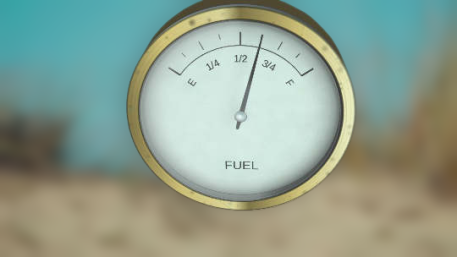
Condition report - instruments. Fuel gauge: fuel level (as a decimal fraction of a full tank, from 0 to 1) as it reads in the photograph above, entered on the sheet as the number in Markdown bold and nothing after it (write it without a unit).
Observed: **0.625**
